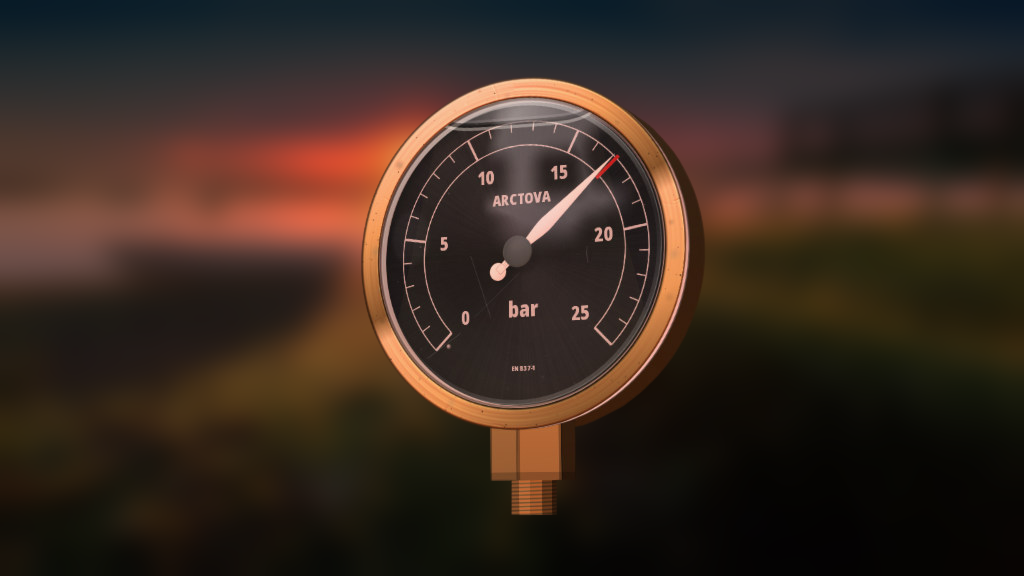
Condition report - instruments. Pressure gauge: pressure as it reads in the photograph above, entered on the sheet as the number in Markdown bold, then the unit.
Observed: **17** bar
